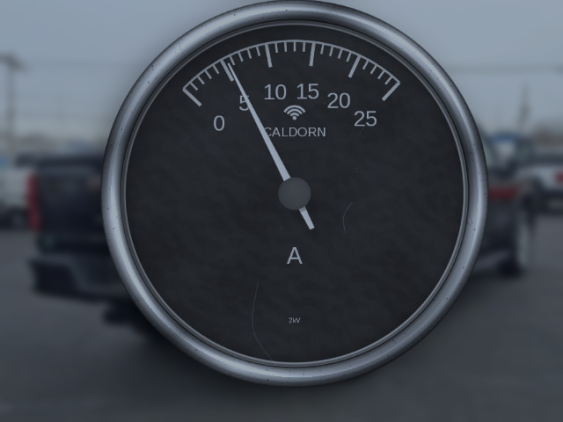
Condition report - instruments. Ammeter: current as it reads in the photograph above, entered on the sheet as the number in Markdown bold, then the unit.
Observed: **5.5** A
